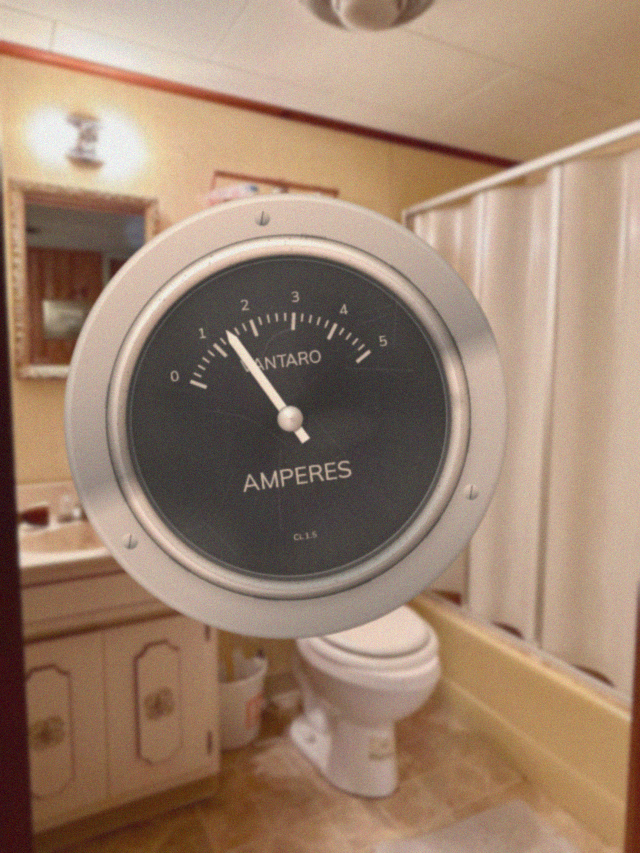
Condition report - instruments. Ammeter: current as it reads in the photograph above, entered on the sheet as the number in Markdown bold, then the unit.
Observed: **1.4** A
